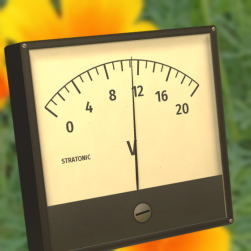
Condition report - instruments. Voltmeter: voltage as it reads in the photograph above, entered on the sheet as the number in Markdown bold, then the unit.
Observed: **11** V
